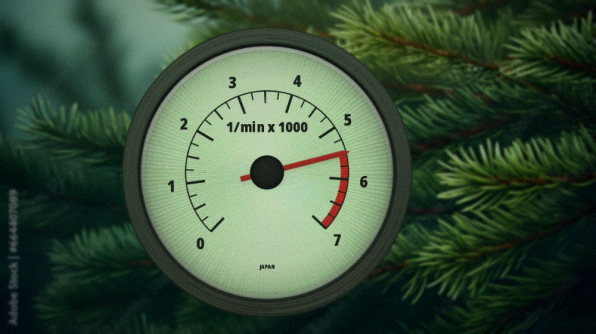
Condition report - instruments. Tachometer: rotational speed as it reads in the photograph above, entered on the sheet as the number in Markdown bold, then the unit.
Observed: **5500** rpm
